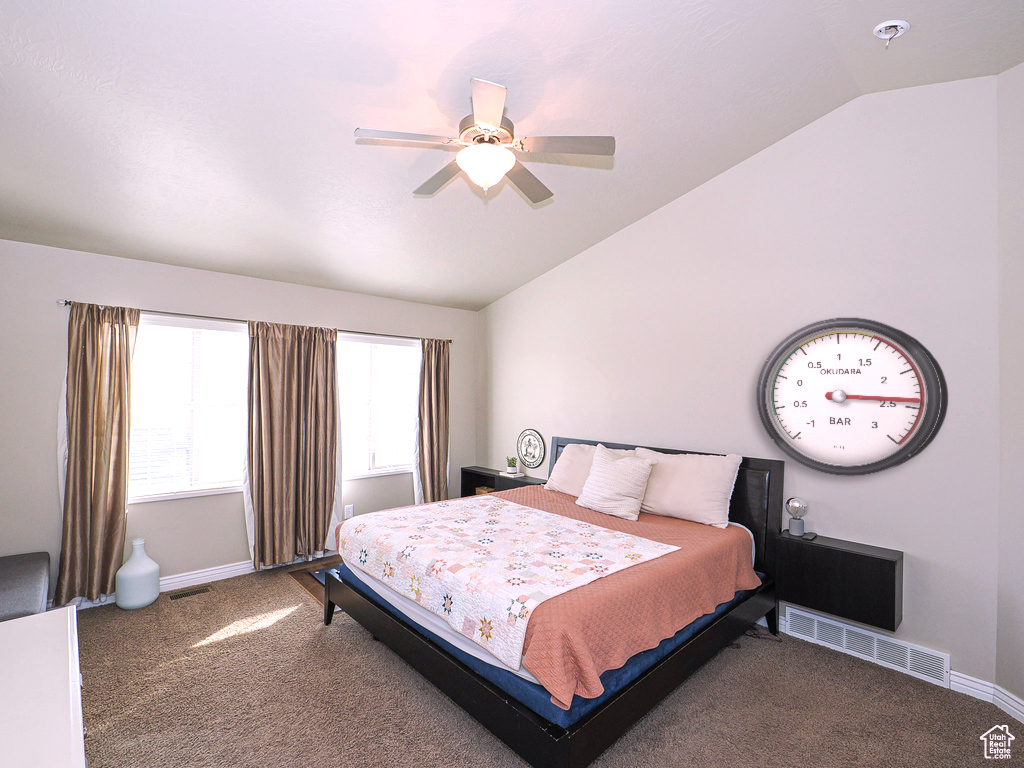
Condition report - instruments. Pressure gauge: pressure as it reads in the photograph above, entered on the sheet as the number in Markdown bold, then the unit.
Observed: **2.4** bar
